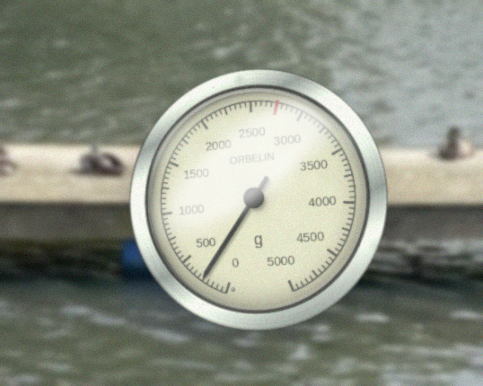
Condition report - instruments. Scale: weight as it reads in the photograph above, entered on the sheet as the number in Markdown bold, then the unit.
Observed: **250** g
